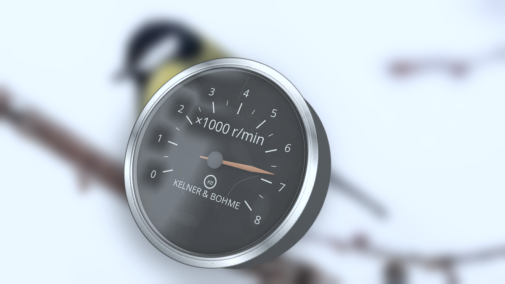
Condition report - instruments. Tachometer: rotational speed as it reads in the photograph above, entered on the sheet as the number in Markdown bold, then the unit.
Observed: **6750** rpm
